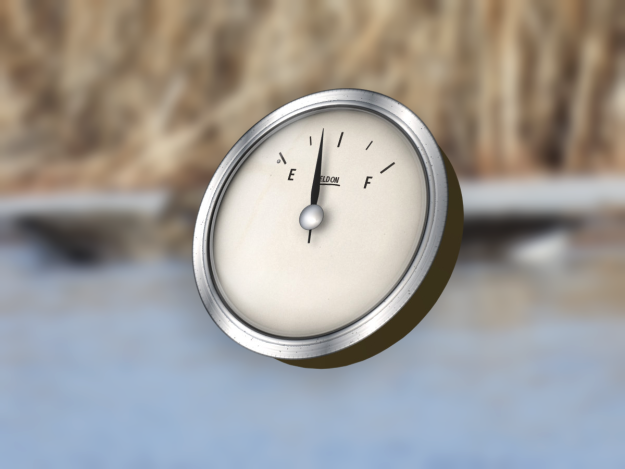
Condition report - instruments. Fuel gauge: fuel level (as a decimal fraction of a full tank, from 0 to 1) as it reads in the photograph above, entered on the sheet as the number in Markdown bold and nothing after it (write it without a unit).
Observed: **0.375**
